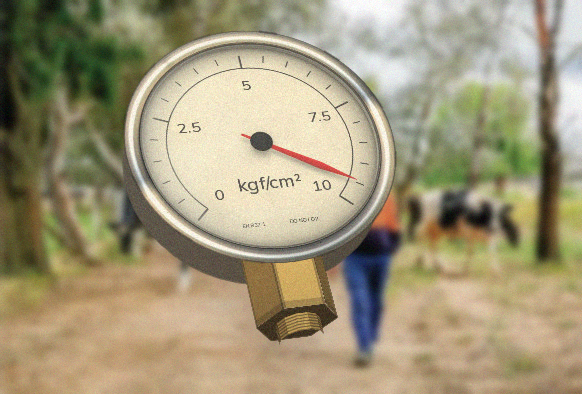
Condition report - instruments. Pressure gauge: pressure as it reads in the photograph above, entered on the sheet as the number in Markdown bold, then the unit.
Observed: **9.5** kg/cm²
